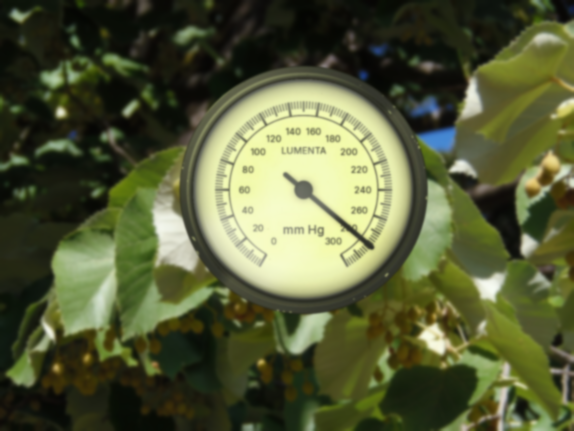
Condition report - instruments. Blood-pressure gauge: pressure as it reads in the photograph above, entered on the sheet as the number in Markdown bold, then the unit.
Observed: **280** mmHg
